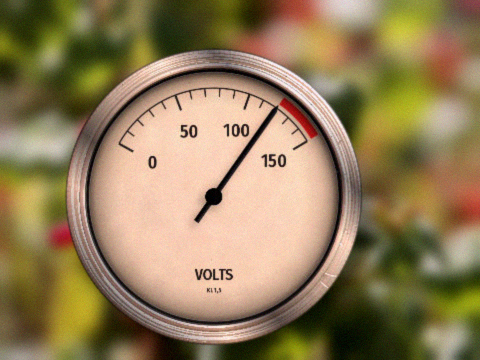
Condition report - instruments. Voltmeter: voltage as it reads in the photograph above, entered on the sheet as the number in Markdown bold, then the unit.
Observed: **120** V
